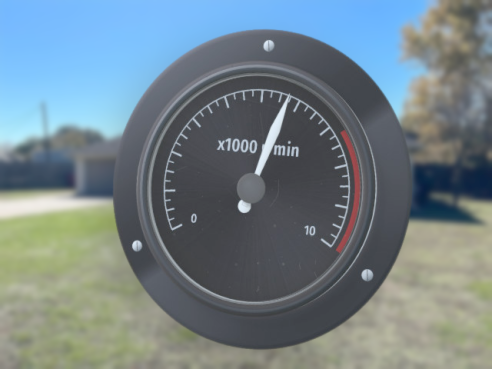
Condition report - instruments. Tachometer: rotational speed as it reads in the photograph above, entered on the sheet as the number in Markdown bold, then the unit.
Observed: **5750** rpm
